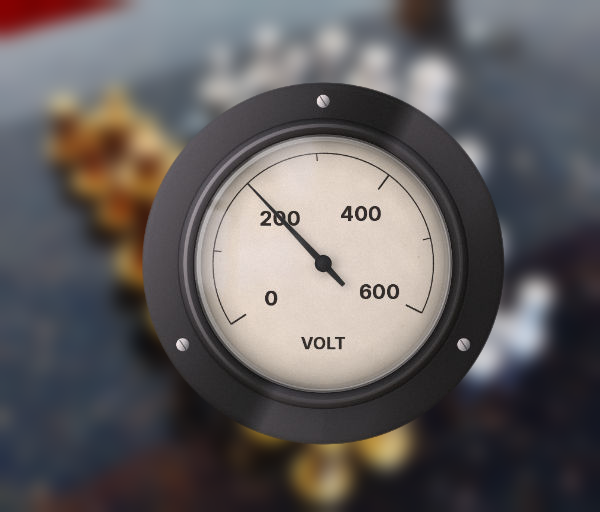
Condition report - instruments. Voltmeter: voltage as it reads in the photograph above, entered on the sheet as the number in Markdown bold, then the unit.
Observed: **200** V
